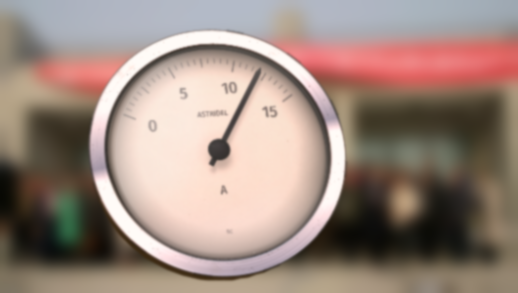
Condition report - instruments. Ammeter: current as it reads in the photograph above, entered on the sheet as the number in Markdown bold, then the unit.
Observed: **12** A
